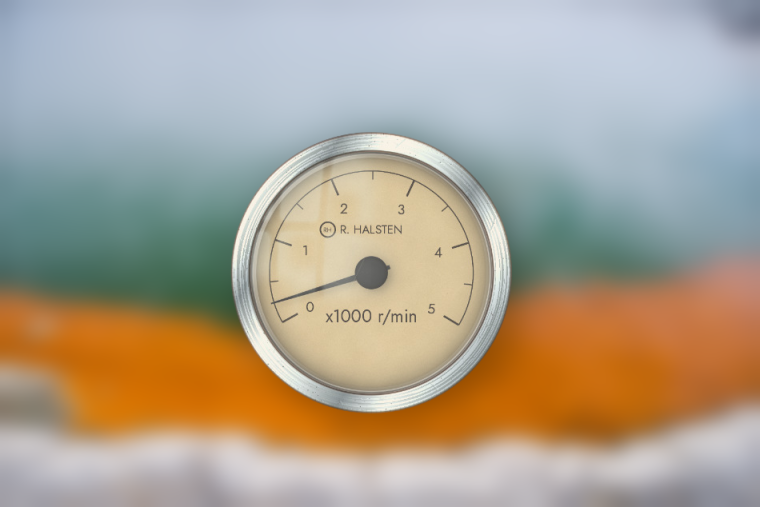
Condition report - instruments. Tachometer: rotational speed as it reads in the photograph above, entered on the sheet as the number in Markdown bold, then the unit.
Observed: **250** rpm
